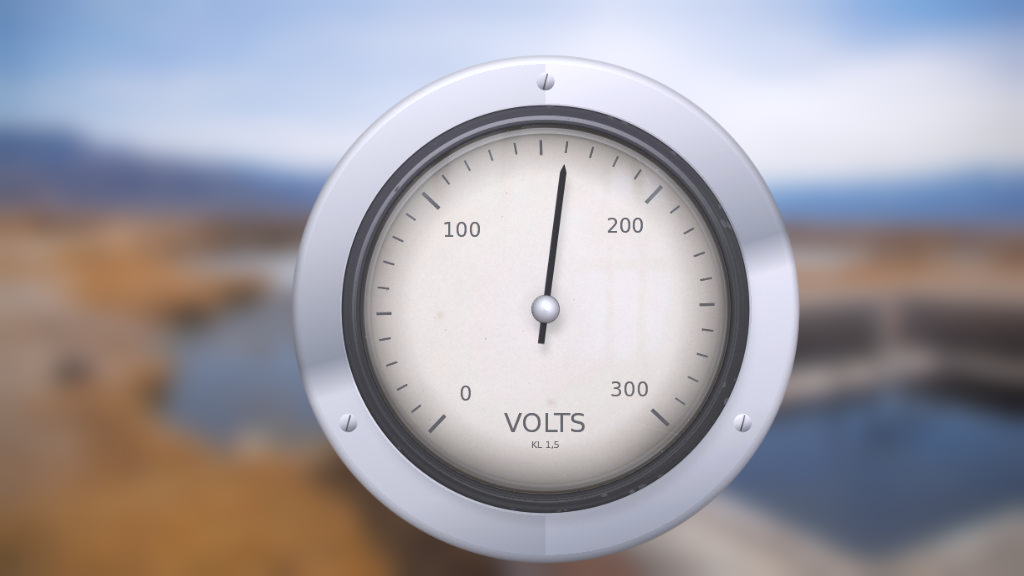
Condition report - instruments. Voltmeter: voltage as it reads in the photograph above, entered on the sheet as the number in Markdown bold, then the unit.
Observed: **160** V
